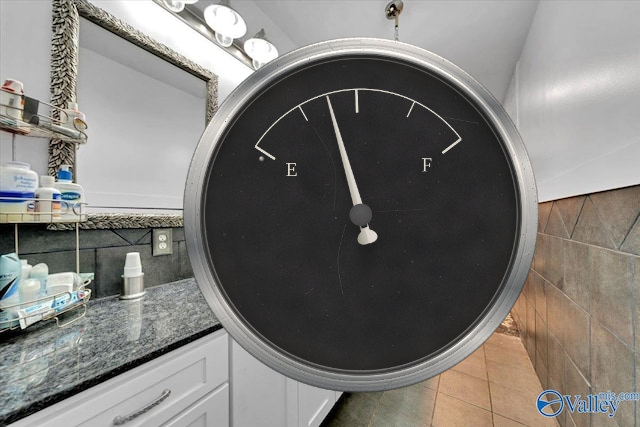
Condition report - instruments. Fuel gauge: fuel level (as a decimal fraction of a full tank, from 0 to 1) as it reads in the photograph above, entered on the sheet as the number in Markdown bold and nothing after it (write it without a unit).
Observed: **0.375**
